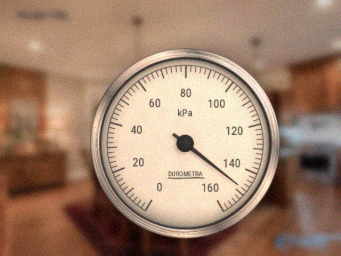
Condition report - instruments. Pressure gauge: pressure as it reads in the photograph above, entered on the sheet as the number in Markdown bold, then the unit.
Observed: **148** kPa
